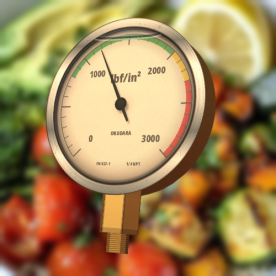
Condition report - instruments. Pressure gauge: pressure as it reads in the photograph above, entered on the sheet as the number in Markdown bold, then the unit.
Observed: **1200** psi
